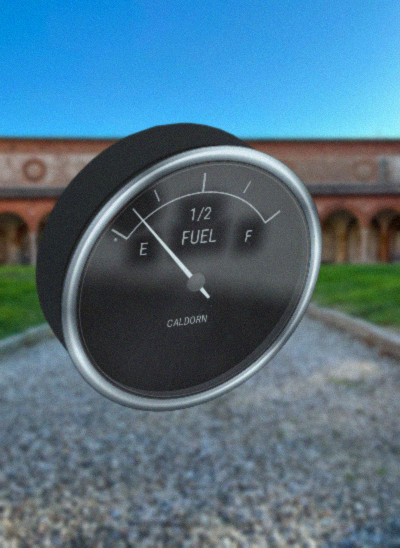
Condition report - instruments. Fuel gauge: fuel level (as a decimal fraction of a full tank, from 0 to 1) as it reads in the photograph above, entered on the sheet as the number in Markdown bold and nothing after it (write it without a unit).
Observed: **0.125**
